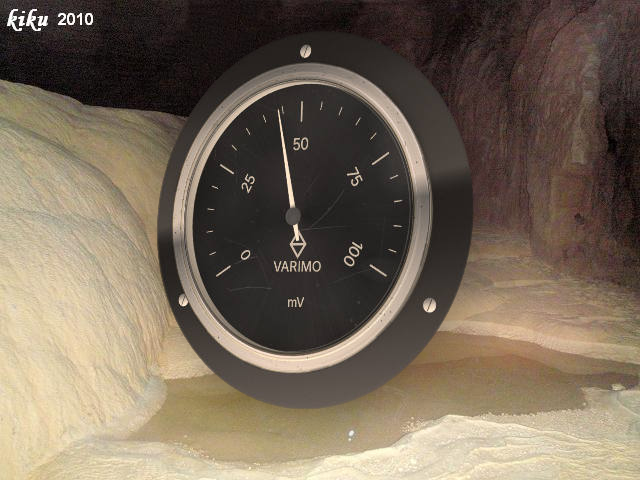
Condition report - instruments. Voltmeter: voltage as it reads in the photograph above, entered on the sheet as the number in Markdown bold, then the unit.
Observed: **45** mV
